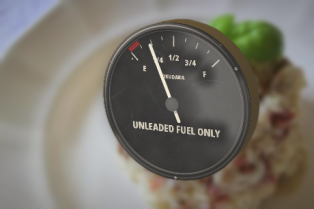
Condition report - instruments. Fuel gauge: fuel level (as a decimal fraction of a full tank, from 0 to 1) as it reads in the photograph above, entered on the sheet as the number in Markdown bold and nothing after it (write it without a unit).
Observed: **0.25**
